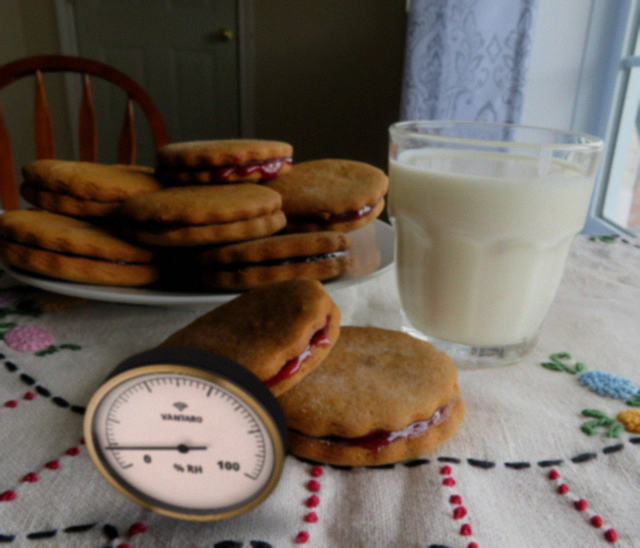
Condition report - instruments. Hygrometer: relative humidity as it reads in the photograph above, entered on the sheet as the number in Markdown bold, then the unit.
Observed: **10** %
